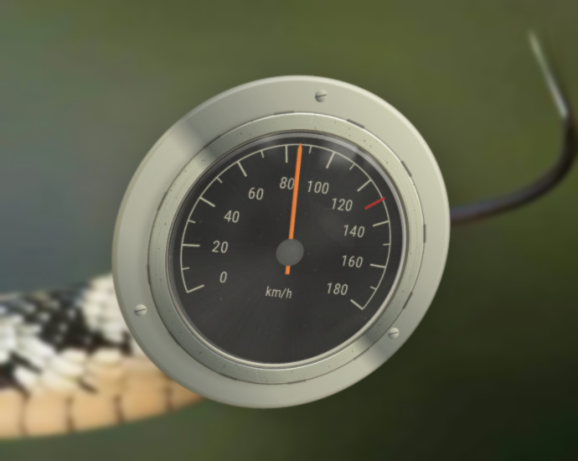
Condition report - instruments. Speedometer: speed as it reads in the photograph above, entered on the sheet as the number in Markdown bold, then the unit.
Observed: **85** km/h
